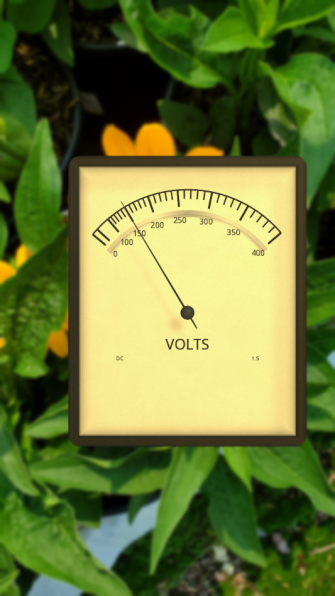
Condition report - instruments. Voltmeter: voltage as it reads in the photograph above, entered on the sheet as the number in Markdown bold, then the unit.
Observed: **150** V
